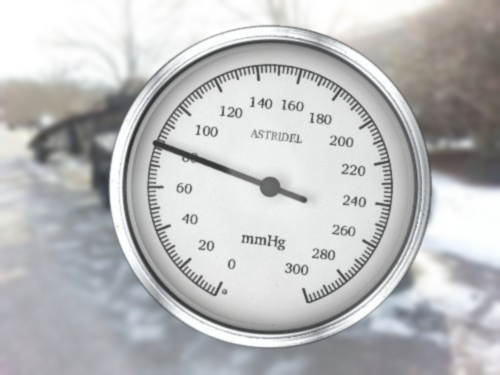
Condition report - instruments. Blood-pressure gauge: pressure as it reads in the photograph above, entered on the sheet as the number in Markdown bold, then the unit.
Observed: **80** mmHg
